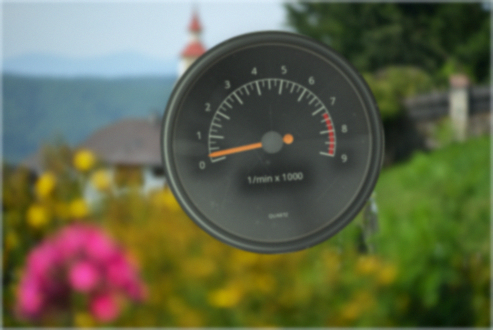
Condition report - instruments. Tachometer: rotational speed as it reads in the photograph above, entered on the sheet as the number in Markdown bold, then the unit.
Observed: **250** rpm
